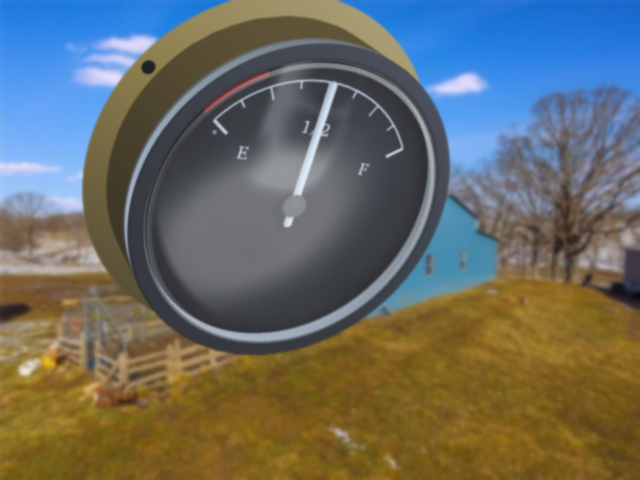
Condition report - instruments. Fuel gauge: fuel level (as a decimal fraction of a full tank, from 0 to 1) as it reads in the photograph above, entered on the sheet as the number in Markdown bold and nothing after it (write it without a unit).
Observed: **0.5**
